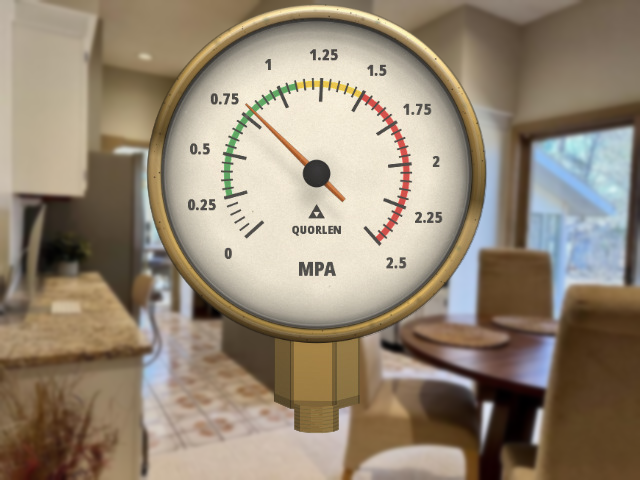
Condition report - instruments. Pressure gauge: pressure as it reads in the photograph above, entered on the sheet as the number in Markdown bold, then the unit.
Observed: **0.8** MPa
